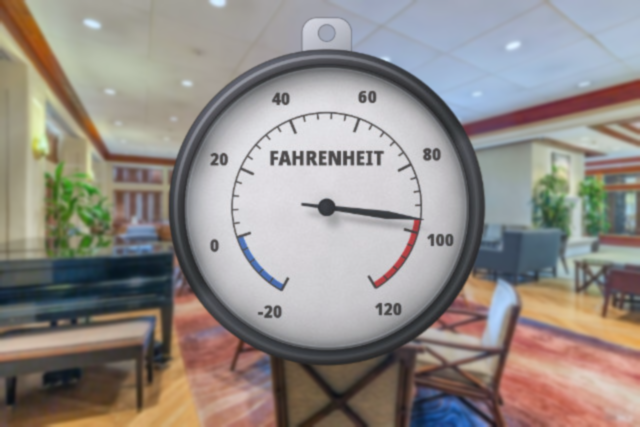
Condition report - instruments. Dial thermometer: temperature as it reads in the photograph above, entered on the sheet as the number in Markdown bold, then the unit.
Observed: **96** °F
